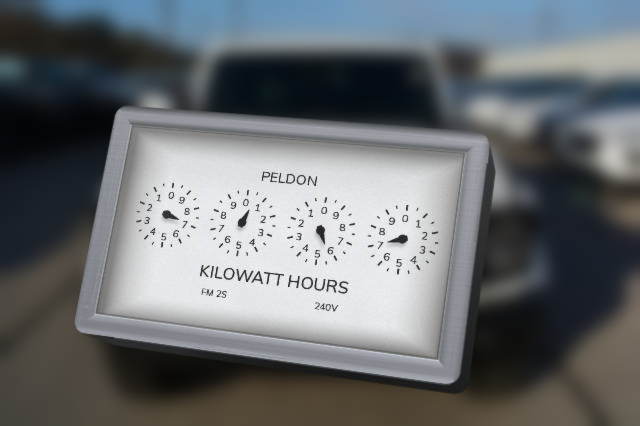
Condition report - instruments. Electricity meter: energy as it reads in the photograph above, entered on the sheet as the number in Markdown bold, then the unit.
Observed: **7057** kWh
